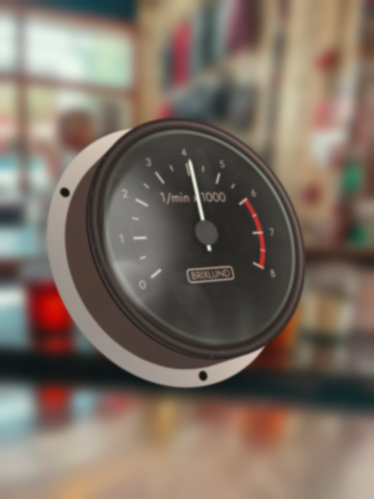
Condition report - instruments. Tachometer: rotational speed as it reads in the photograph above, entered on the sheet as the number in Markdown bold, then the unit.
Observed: **4000** rpm
